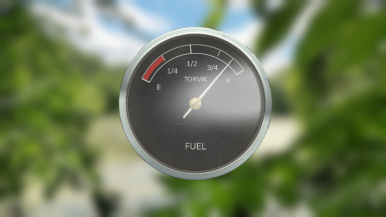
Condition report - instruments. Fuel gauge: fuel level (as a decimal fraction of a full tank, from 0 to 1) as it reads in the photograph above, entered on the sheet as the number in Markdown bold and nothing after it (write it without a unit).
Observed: **0.875**
